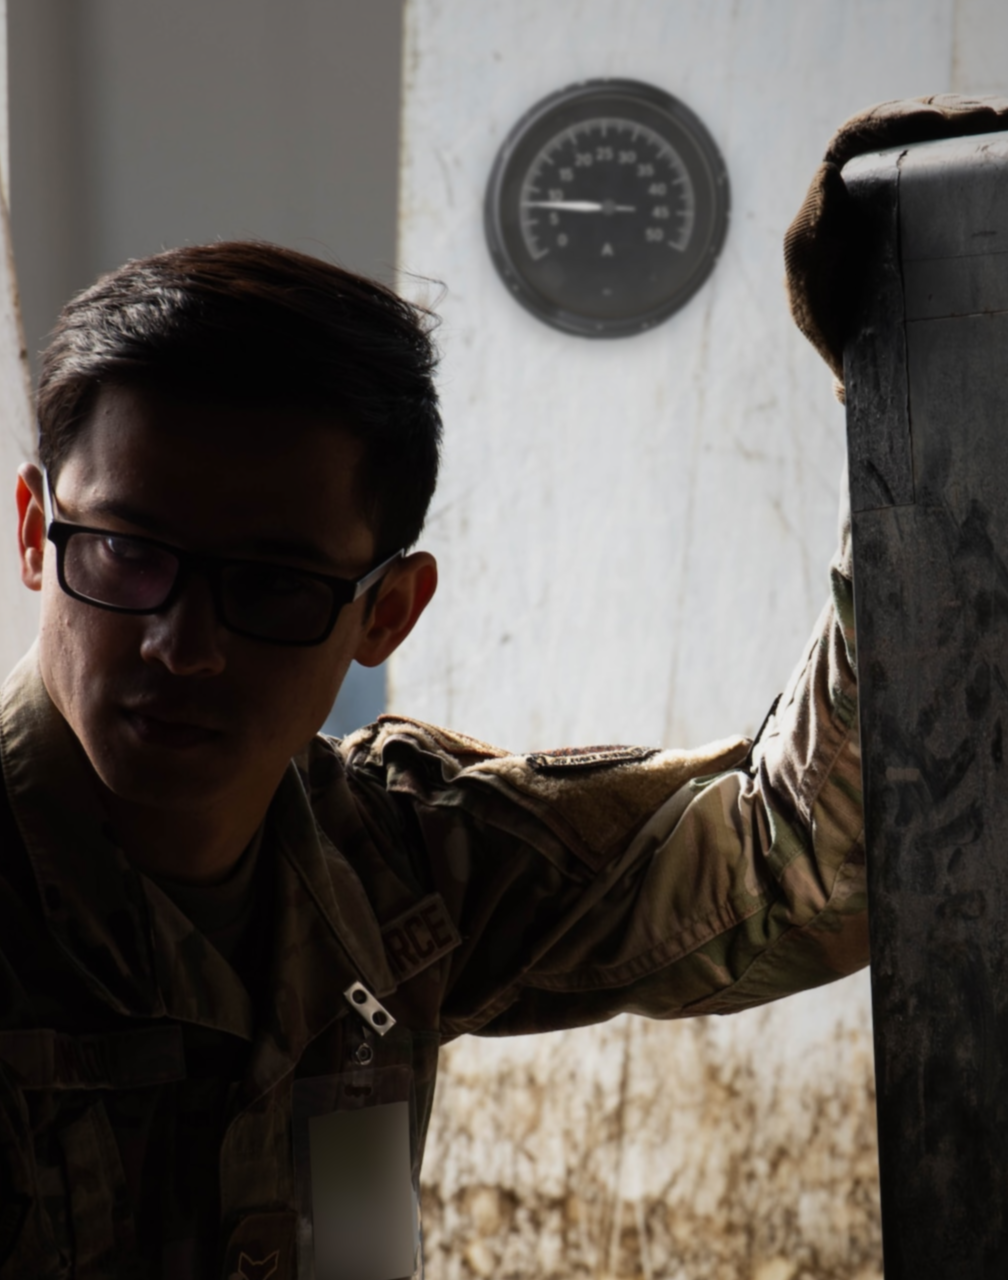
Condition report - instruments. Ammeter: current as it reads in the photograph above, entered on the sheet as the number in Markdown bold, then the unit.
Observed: **7.5** A
